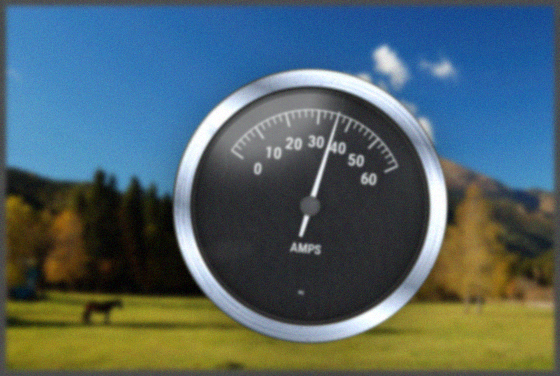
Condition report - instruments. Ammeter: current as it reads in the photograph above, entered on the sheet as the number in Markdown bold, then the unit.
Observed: **36** A
